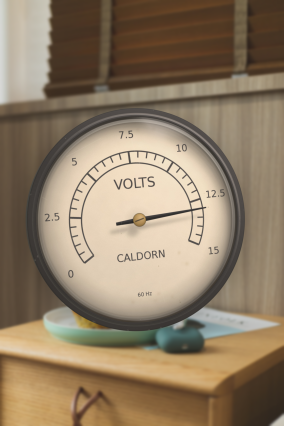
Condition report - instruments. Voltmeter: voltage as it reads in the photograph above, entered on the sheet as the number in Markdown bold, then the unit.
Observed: **13** V
